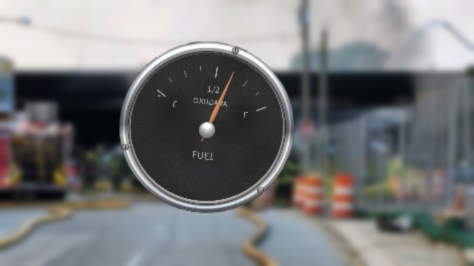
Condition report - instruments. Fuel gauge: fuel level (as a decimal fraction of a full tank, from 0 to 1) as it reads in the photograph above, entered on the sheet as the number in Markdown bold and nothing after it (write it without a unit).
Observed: **0.625**
